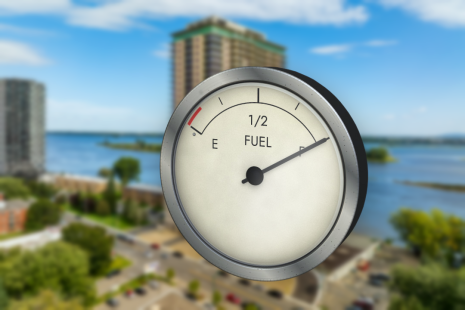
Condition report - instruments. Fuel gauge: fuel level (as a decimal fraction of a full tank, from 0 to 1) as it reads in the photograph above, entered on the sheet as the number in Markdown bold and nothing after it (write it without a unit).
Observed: **1**
